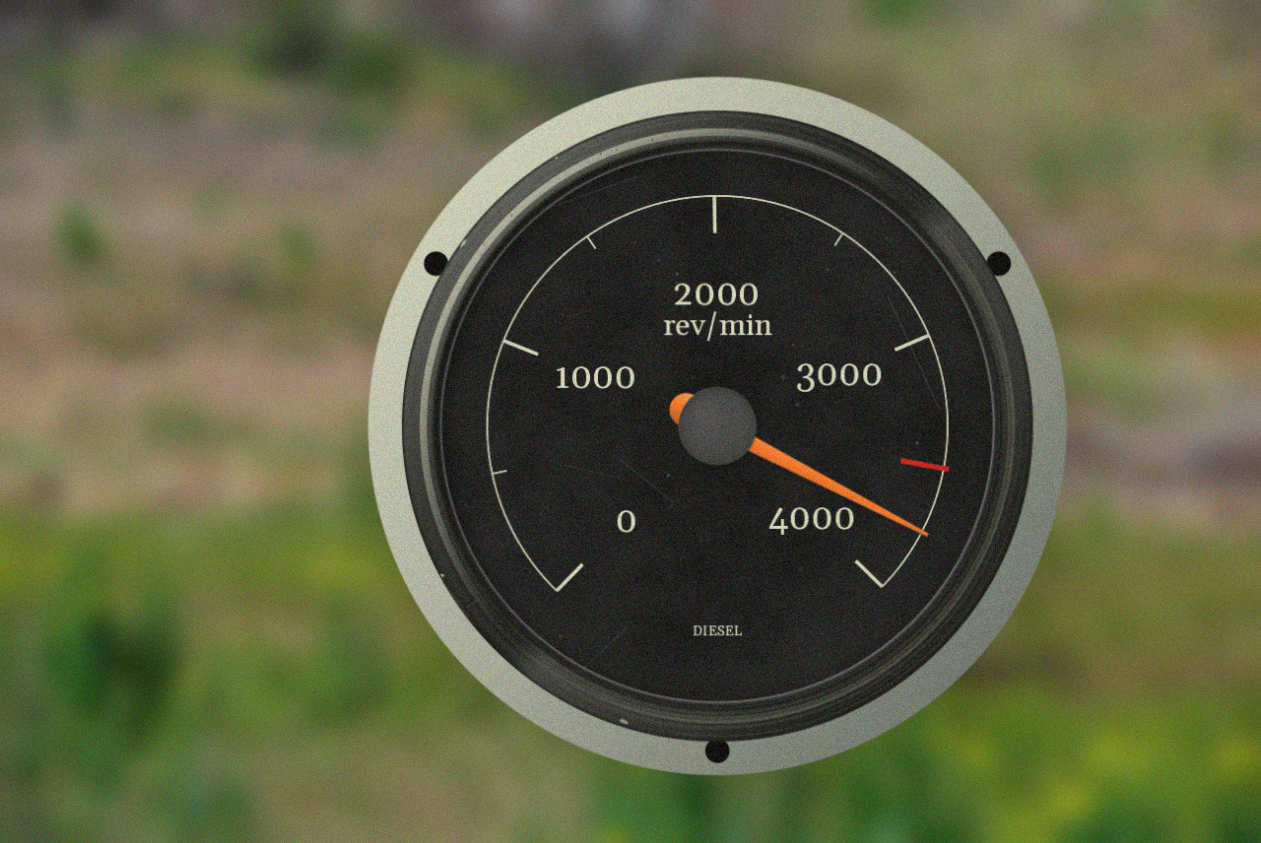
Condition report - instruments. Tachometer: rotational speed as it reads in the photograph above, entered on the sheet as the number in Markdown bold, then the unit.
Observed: **3750** rpm
